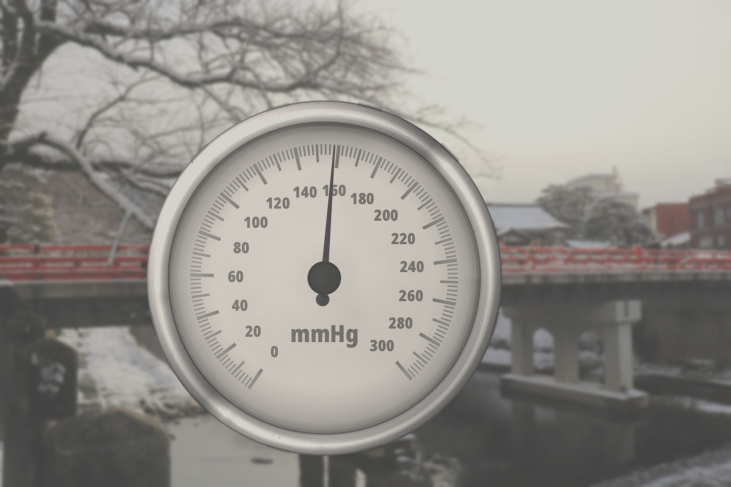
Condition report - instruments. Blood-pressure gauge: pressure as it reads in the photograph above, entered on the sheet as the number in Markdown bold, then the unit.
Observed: **158** mmHg
